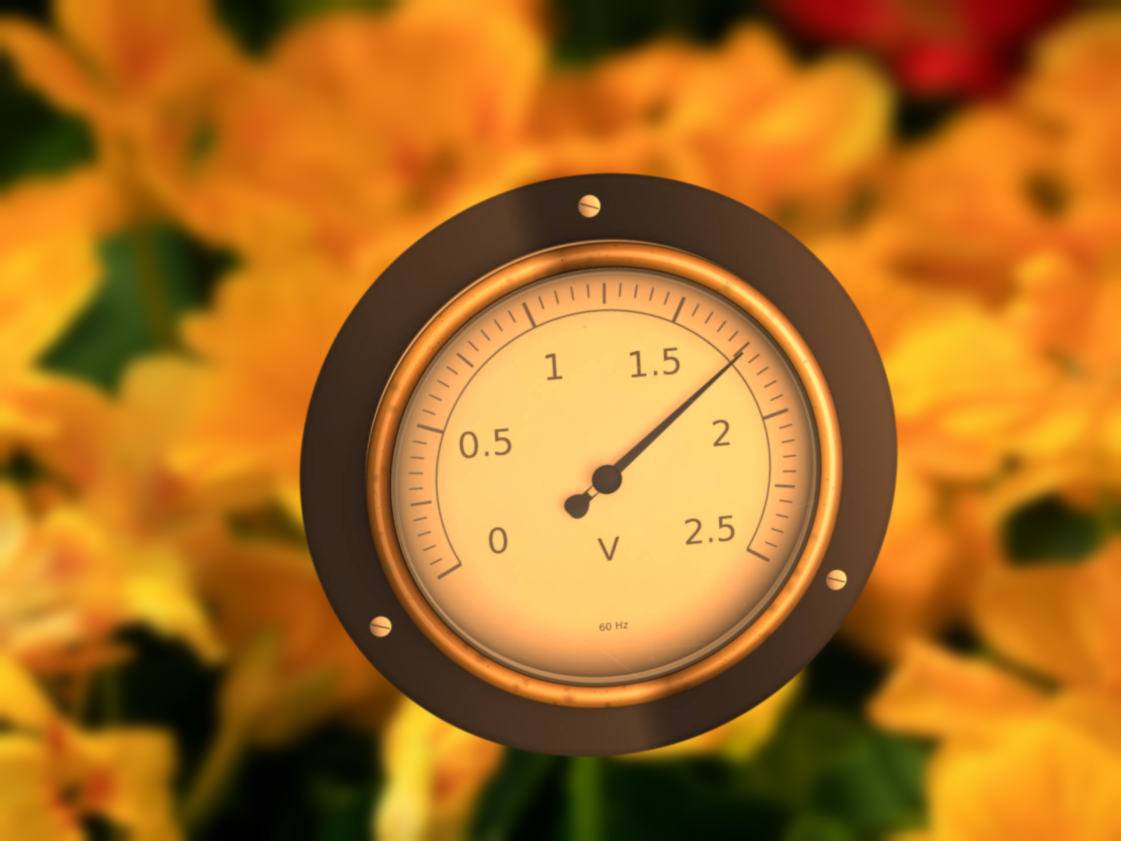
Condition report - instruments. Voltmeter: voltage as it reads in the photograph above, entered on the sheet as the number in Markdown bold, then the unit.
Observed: **1.75** V
